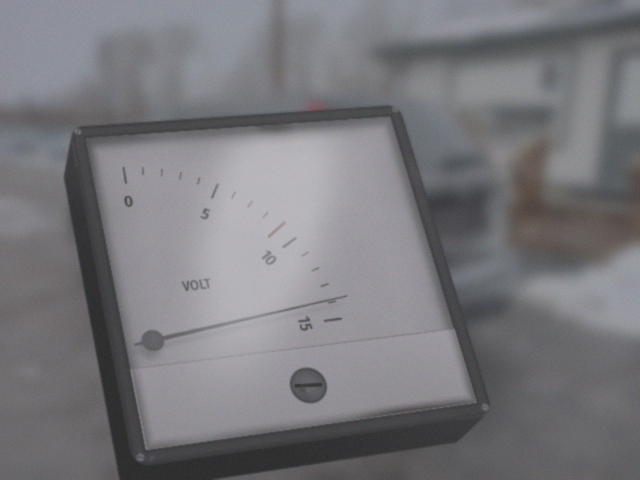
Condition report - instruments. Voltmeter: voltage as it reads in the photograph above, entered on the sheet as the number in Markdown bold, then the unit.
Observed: **14** V
